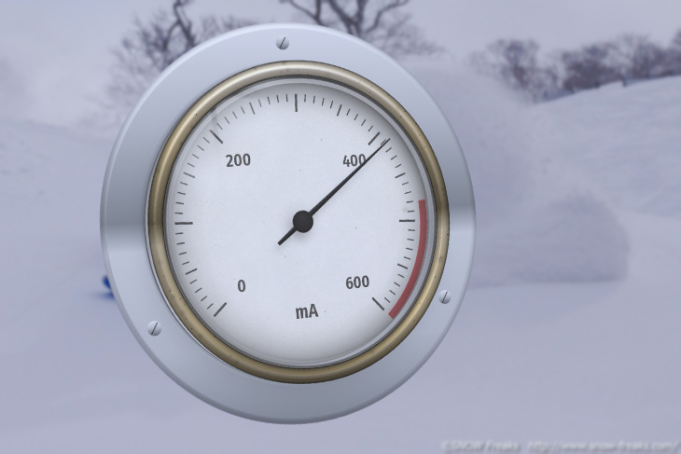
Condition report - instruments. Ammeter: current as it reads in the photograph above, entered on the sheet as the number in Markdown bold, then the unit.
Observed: **410** mA
